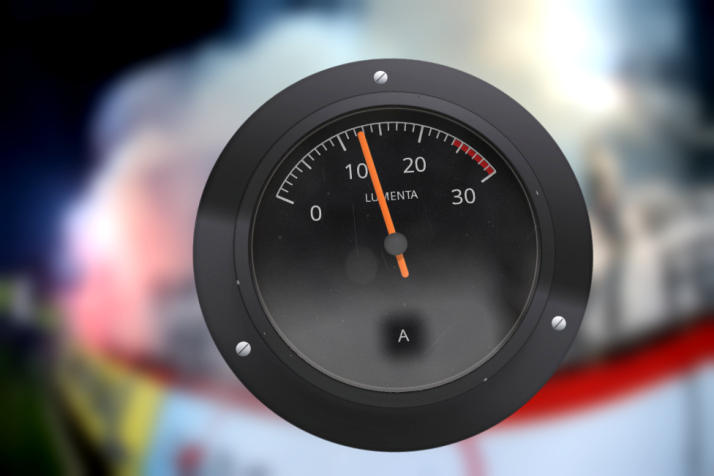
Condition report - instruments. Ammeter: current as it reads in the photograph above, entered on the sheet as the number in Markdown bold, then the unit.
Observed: **12.5** A
